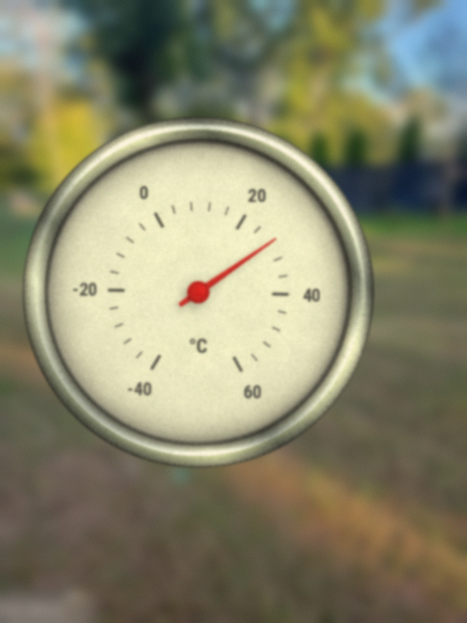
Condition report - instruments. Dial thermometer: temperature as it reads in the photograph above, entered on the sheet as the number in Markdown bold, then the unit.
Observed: **28** °C
